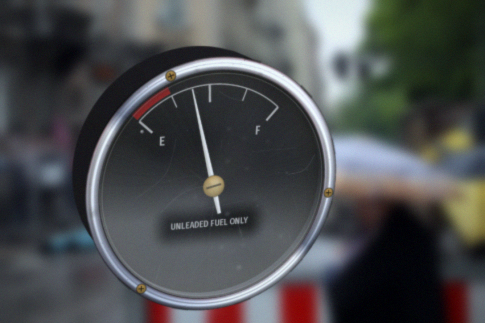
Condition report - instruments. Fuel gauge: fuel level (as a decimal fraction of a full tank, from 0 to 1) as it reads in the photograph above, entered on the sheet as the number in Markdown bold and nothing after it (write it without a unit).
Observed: **0.375**
